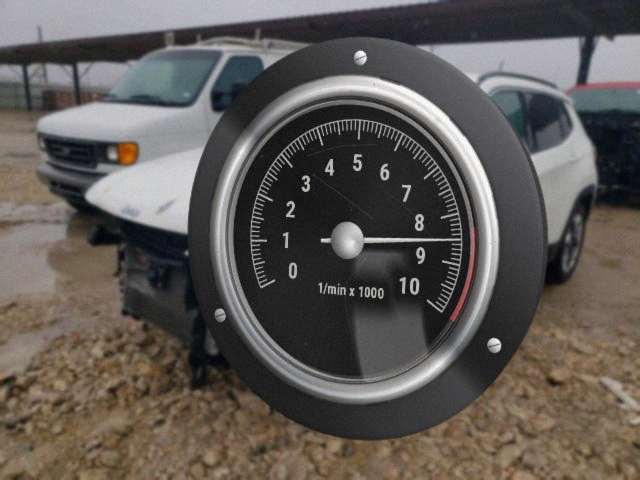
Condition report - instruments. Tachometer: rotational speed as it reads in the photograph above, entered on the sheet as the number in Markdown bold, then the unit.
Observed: **8500** rpm
